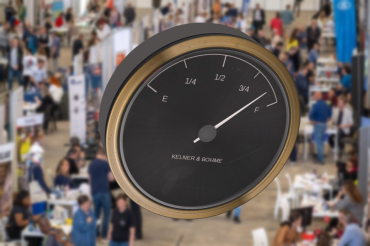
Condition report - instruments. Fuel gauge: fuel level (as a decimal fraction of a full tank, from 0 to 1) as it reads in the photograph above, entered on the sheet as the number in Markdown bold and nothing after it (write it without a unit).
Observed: **0.875**
